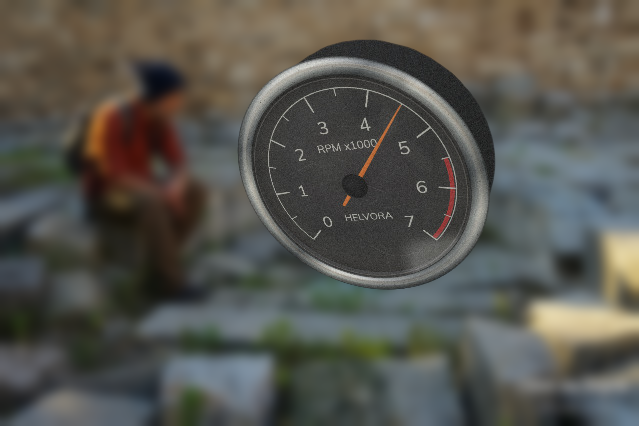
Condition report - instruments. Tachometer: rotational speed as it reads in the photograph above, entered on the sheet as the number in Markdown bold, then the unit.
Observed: **4500** rpm
